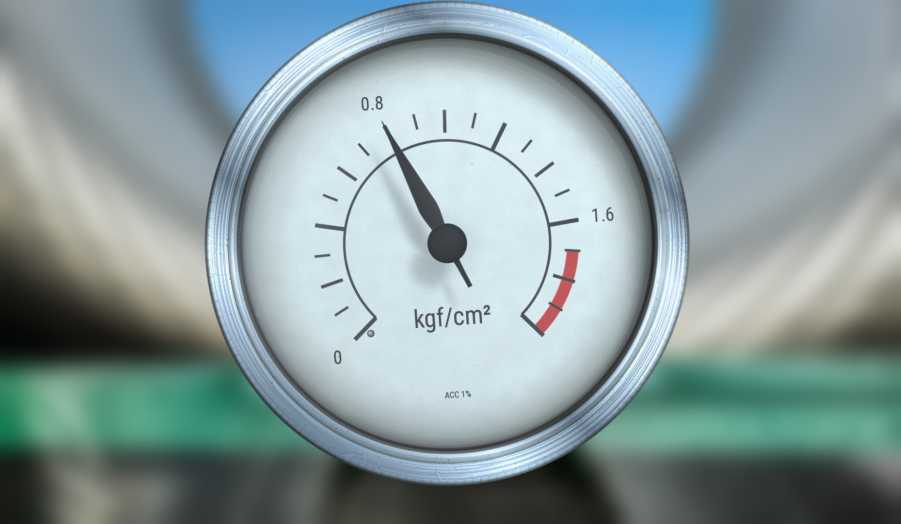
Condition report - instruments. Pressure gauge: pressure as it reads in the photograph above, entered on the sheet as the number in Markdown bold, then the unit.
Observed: **0.8** kg/cm²
